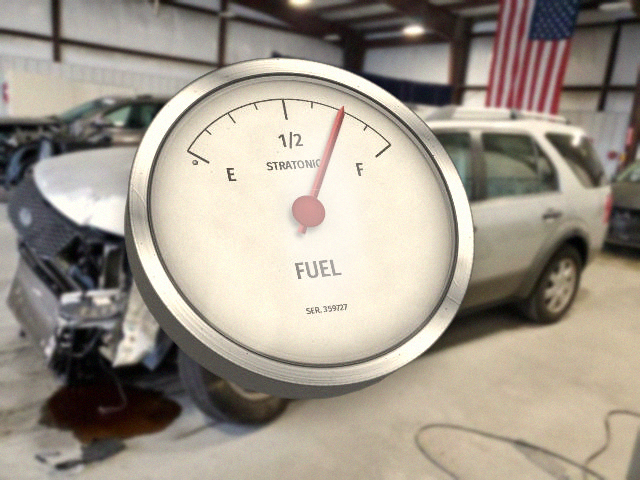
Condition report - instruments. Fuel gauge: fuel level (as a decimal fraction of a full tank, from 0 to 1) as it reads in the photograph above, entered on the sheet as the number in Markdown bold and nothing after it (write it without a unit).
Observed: **0.75**
